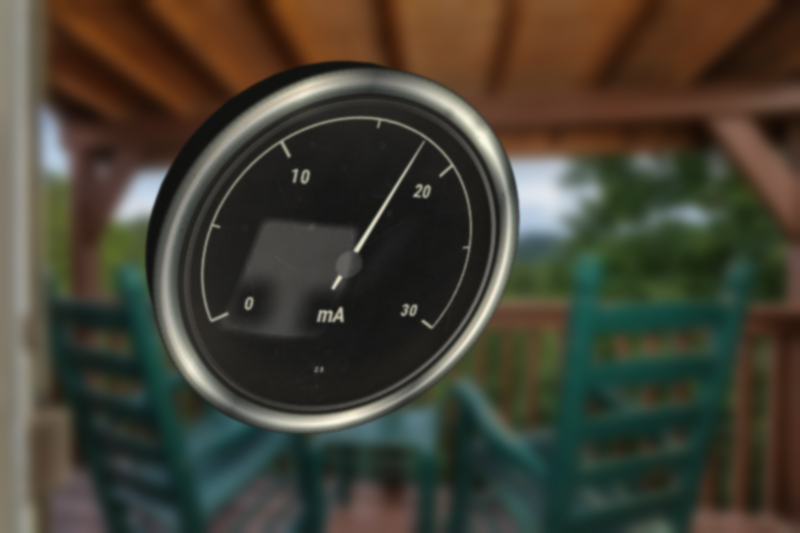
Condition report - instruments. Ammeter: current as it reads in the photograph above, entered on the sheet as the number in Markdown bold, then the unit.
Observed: **17.5** mA
